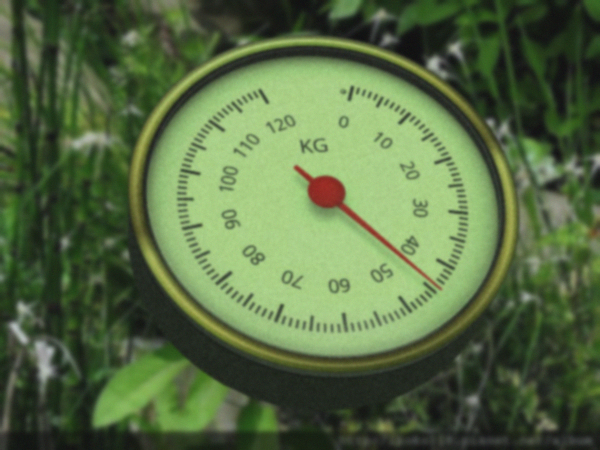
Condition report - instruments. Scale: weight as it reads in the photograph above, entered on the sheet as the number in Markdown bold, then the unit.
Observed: **45** kg
